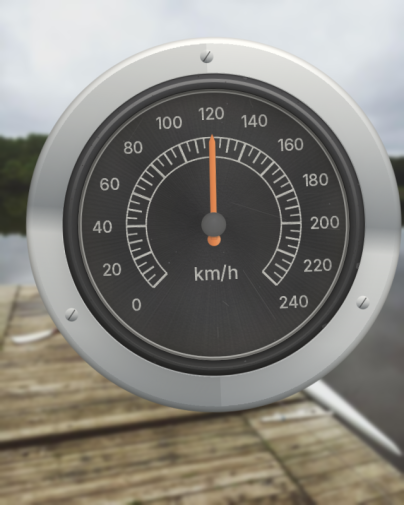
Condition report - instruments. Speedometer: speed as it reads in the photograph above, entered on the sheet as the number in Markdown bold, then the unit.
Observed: **120** km/h
